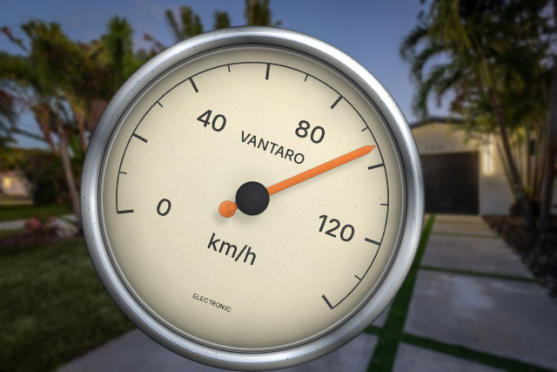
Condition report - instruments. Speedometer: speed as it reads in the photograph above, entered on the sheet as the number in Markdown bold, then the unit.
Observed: **95** km/h
